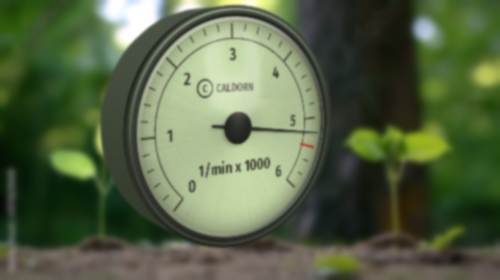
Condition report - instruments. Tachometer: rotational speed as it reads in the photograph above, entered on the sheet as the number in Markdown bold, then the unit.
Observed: **5200** rpm
